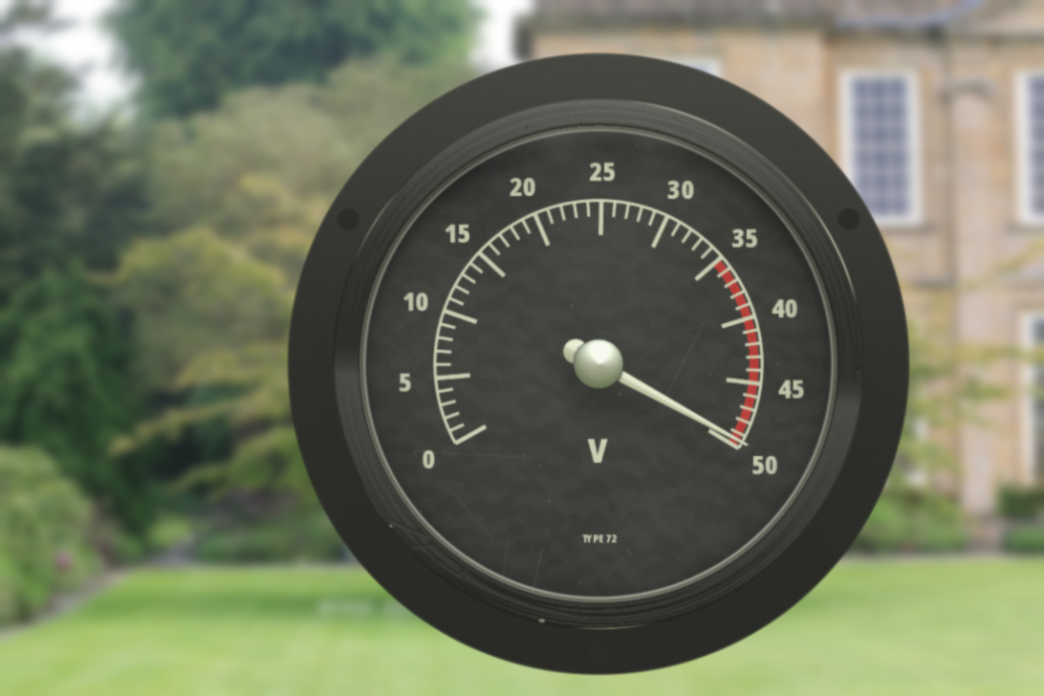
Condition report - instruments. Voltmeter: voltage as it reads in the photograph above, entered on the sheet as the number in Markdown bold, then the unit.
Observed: **49.5** V
